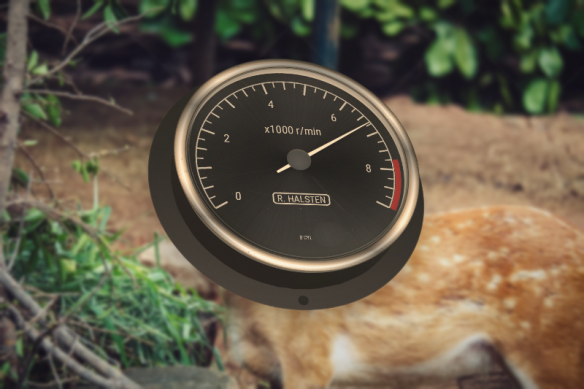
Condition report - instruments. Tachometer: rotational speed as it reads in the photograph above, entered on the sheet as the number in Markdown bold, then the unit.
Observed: **6750** rpm
